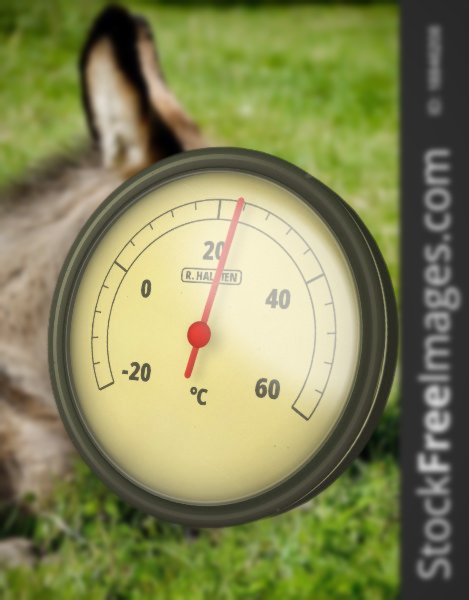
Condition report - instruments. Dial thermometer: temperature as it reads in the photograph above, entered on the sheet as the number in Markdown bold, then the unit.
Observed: **24** °C
